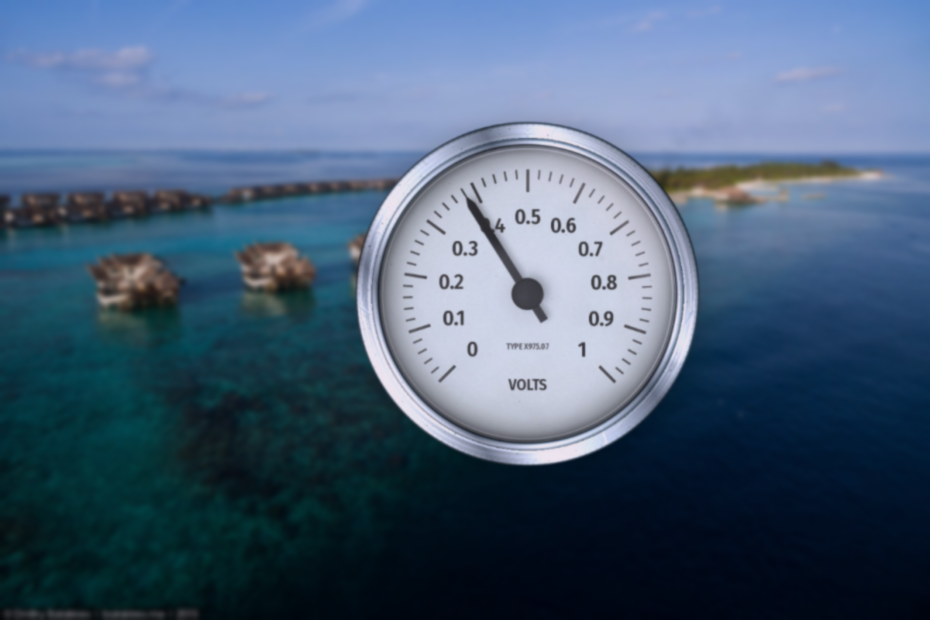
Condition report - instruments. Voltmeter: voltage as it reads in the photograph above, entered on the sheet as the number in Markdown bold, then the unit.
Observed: **0.38** V
